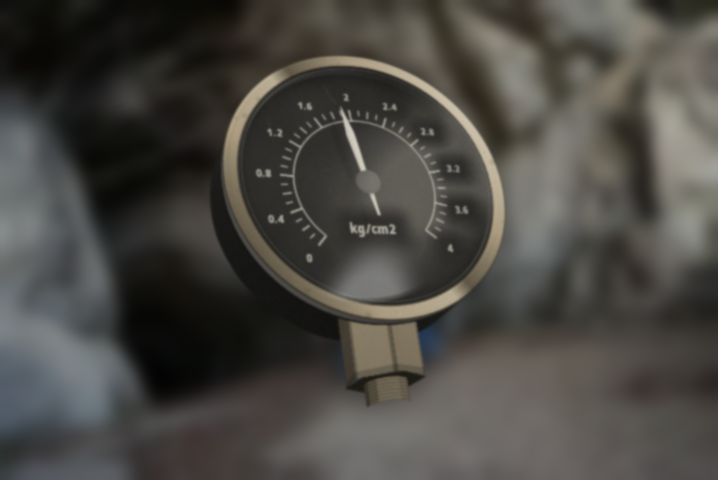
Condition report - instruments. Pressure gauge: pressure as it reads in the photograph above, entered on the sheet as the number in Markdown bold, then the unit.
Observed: **1.9** kg/cm²
